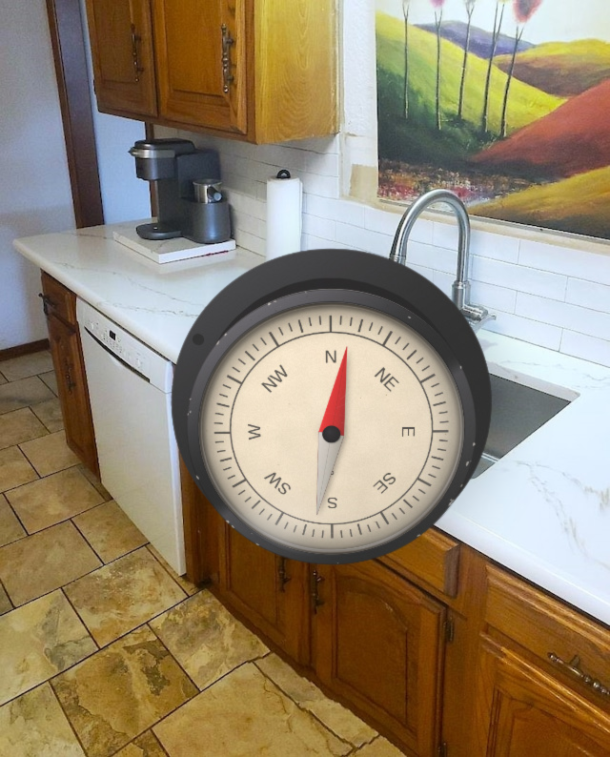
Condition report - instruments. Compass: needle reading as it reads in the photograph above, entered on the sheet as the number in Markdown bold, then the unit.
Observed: **10** °
